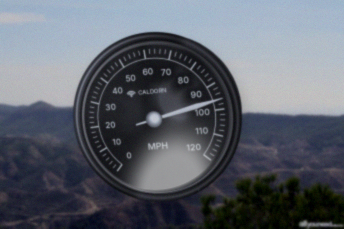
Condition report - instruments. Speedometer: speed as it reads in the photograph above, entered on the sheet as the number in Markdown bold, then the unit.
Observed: **96** mph
